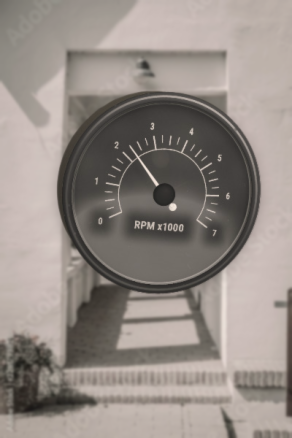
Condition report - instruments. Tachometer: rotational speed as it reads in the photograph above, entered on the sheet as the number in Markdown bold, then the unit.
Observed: **2250** rpm
